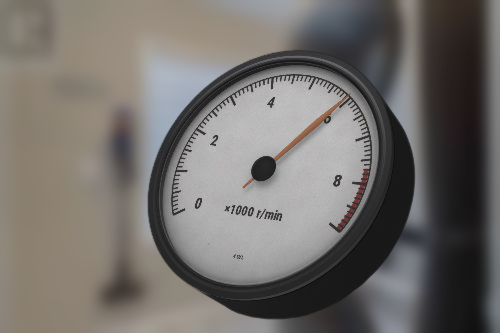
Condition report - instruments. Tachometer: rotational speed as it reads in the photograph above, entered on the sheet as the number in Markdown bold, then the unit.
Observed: **6000** rpm
